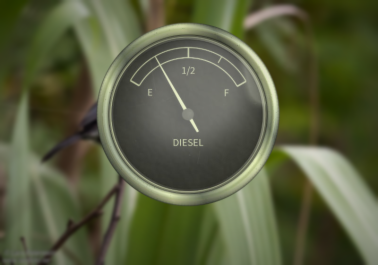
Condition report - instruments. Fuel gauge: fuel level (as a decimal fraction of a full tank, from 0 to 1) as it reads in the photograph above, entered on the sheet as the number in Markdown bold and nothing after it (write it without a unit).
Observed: **0.25**
